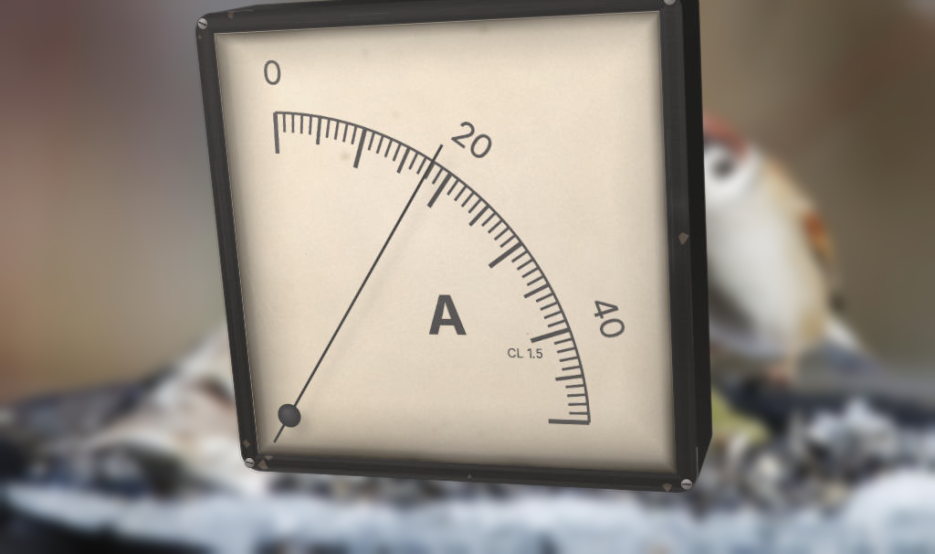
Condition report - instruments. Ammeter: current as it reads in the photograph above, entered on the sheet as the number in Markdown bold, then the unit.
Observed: **18** A
